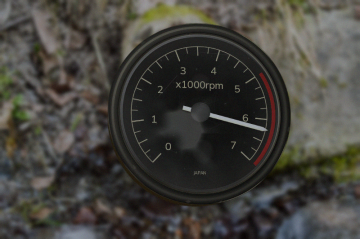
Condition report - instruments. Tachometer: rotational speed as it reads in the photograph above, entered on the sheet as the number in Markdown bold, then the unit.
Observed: **6250** rpm
